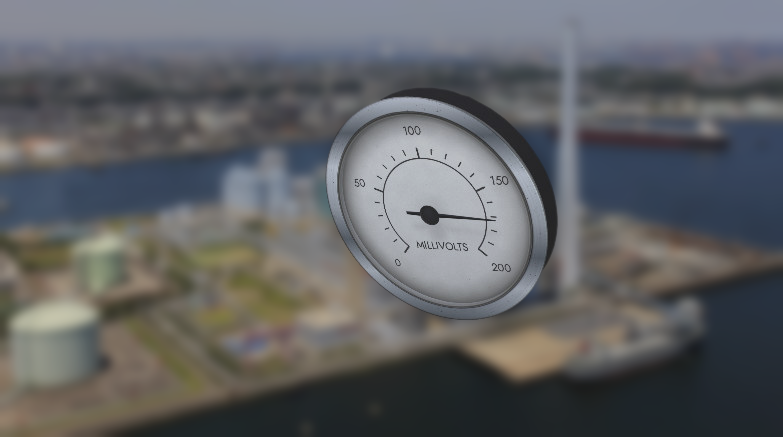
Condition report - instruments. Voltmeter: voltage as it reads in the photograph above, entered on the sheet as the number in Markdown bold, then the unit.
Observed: **170** mV
